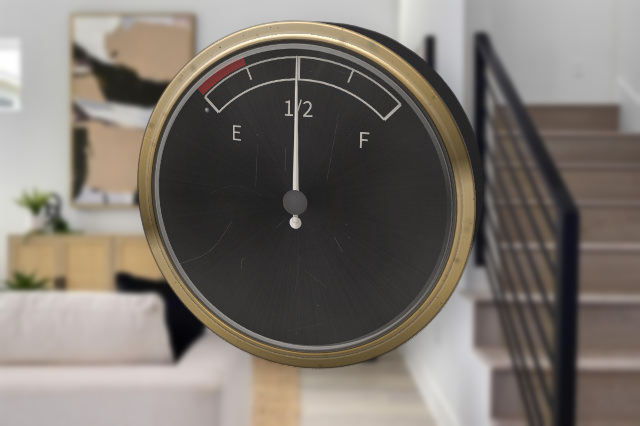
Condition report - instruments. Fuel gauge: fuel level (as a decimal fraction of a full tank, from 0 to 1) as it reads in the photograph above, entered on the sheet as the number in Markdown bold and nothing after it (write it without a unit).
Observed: **0.5**
